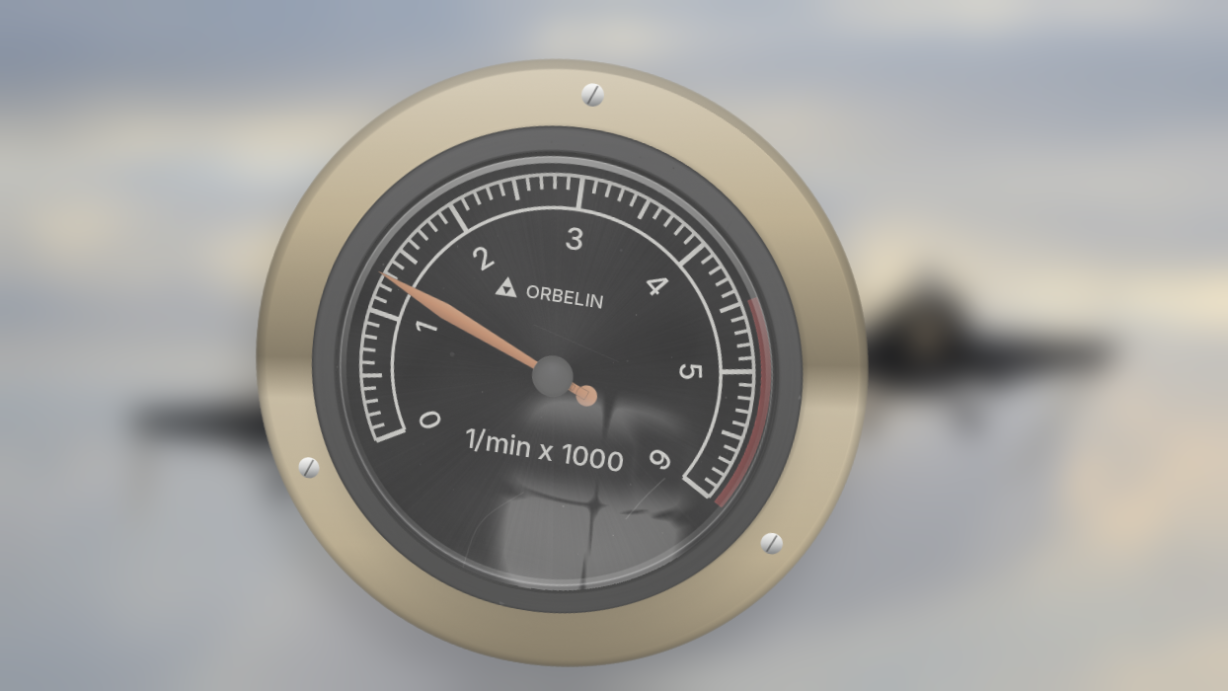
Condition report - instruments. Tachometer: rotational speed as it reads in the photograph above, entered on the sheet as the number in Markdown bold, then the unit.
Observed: **1300** rpm
